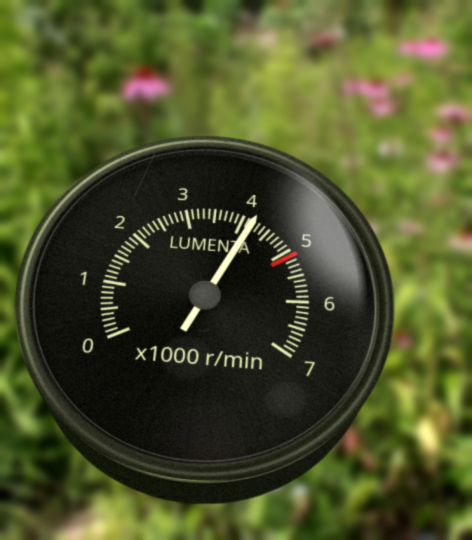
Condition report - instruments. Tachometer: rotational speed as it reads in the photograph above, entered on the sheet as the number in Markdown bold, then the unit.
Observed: **4200** rpm
